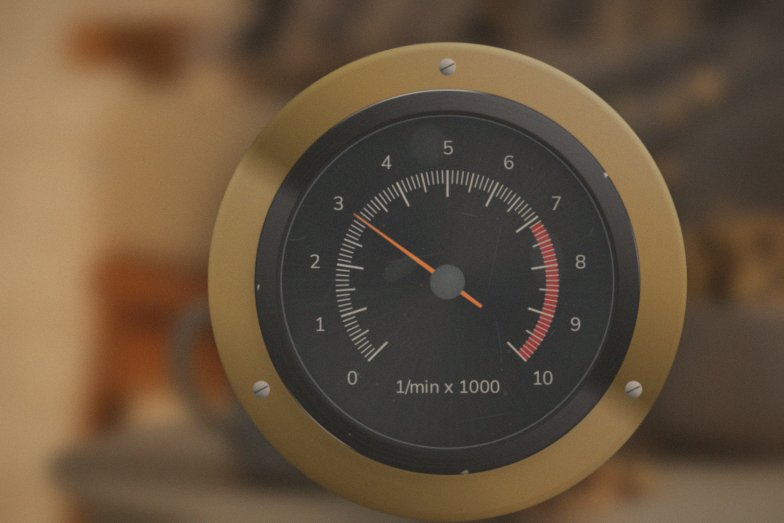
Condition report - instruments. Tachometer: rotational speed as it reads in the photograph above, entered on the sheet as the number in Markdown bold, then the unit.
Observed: **3000** rpm
